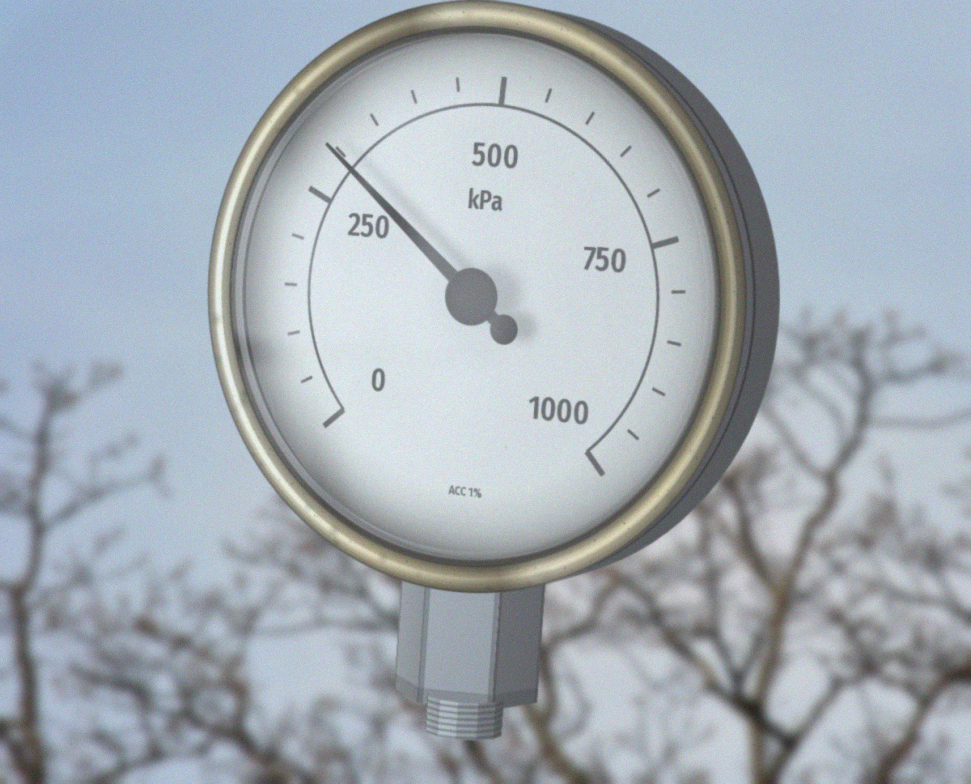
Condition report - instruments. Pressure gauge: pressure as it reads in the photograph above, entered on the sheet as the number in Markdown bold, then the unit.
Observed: **300** kPa
